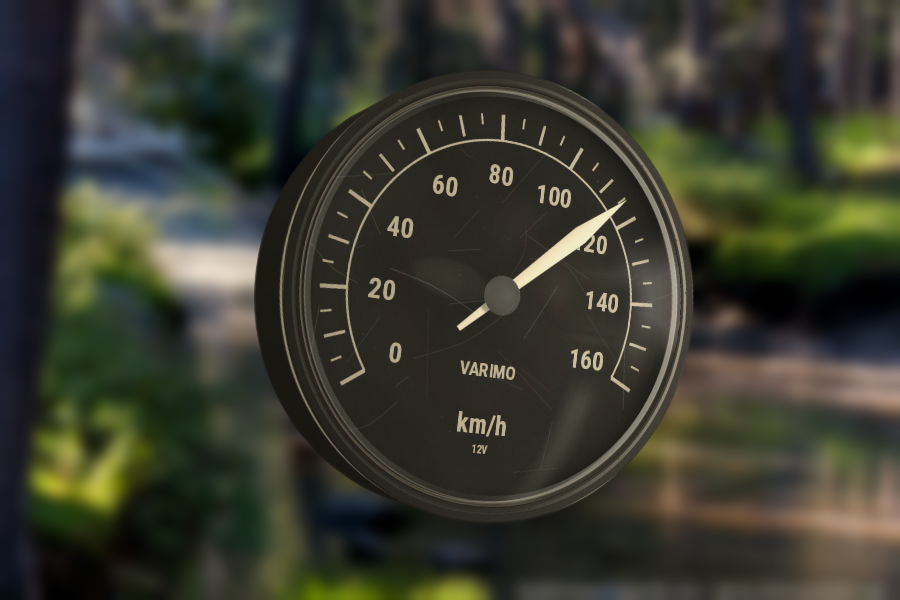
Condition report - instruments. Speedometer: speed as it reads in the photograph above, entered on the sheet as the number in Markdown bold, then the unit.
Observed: **115** km/h
